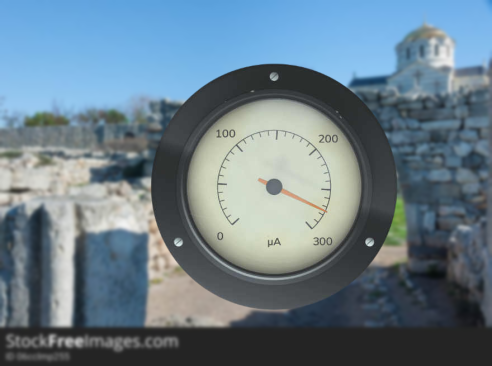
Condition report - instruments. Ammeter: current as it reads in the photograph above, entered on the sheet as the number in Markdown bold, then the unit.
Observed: **275** µA
